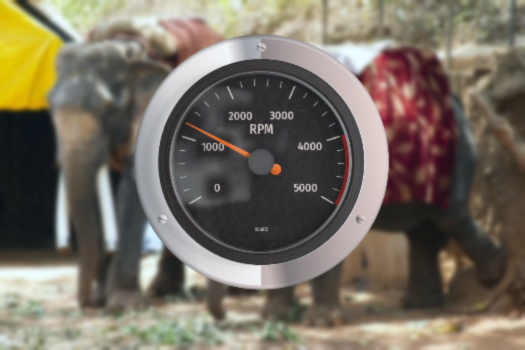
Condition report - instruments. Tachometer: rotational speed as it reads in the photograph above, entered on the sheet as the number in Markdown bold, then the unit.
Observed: **1200** rpm
